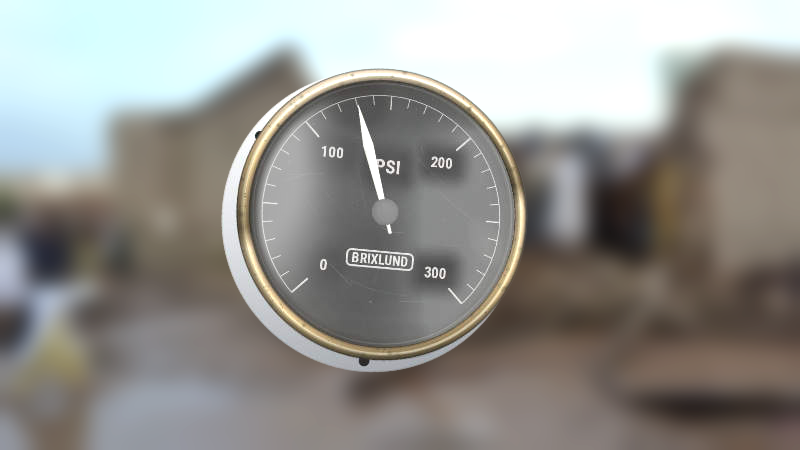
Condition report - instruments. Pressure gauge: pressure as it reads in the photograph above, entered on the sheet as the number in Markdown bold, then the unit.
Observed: **130** psi
